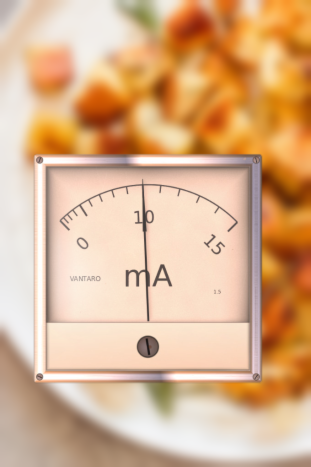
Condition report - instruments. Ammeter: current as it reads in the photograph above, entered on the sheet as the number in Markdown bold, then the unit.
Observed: **10** mA
